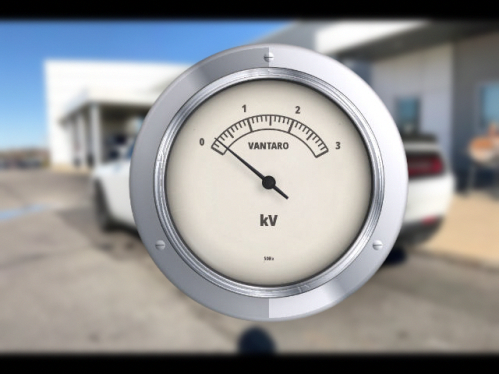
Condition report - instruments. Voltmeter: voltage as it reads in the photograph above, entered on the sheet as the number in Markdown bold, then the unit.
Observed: **0.2** kV
